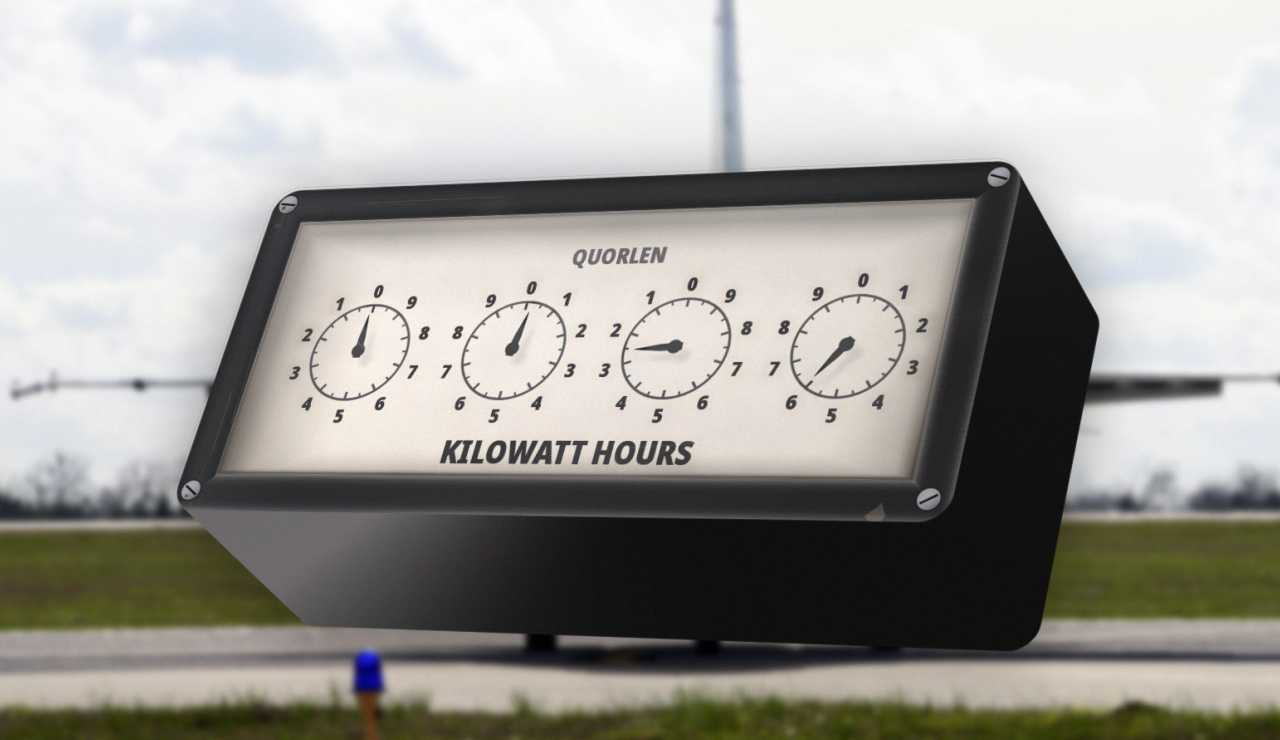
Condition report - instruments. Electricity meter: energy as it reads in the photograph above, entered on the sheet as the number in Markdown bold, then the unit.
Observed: **26** kWh
